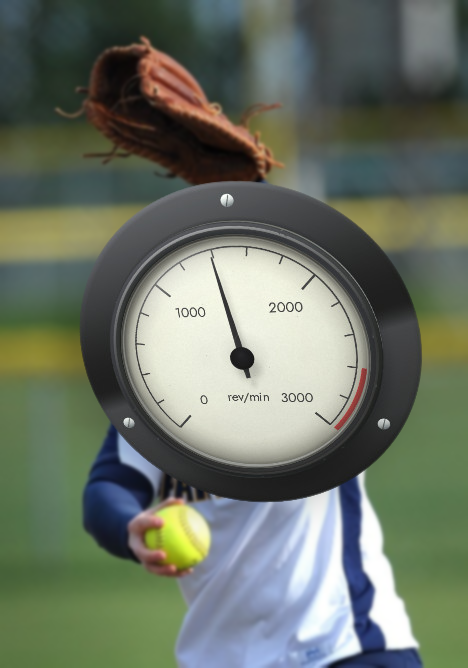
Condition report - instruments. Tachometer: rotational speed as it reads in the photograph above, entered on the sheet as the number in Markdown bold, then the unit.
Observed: **1400** rpm
